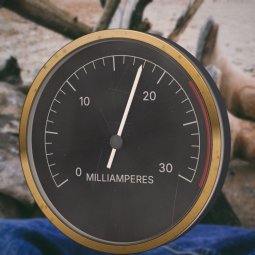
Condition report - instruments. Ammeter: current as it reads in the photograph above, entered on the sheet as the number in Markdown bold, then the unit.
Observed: **18** mA
